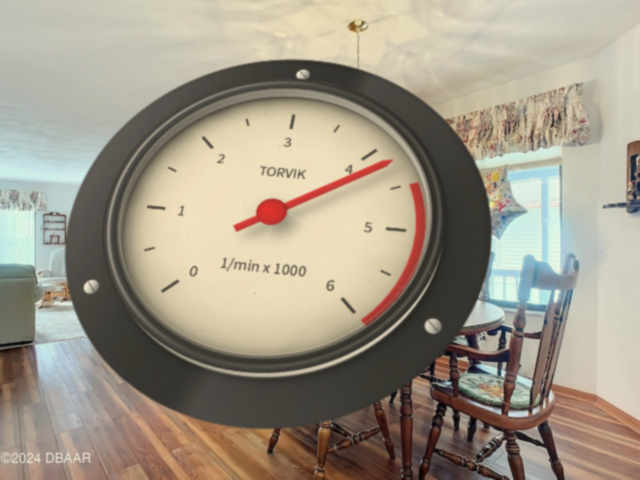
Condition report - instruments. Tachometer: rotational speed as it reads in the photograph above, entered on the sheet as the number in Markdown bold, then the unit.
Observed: **4250** rpm
